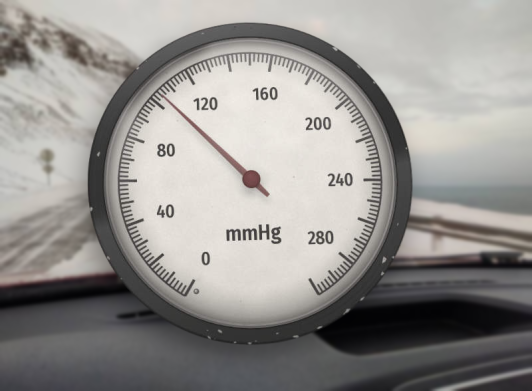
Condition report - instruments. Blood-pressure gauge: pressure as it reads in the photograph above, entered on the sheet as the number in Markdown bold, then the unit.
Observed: **104** mmHg
